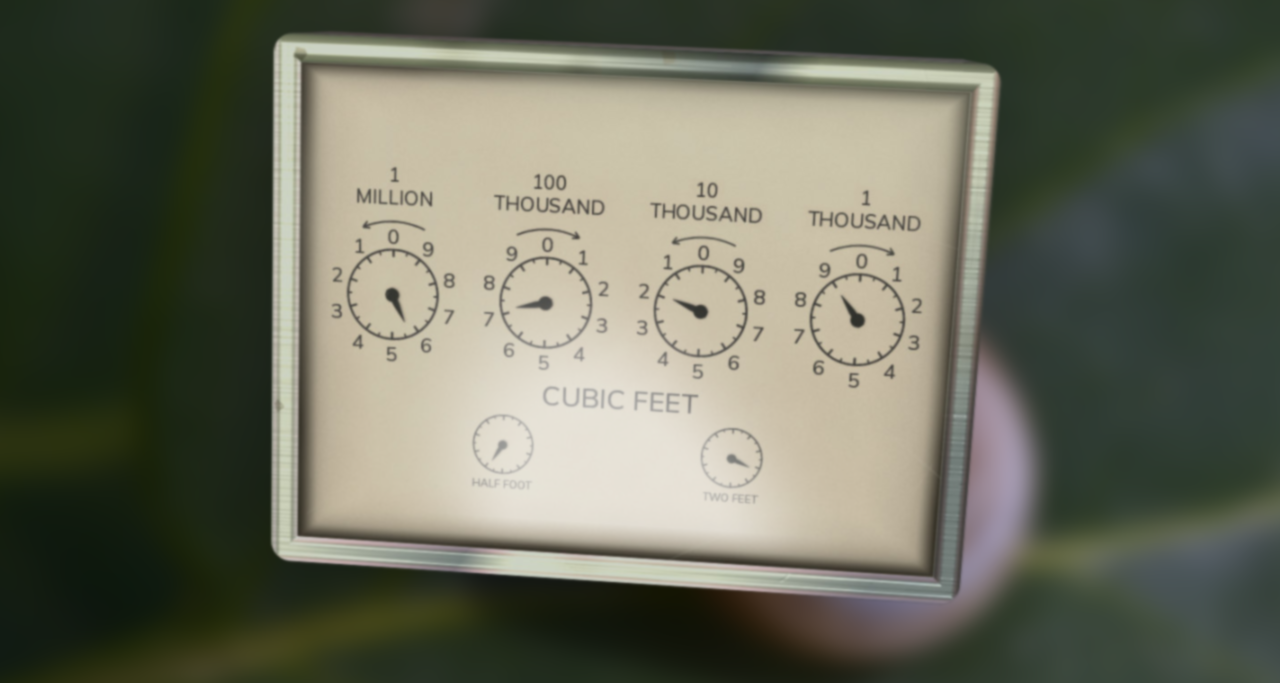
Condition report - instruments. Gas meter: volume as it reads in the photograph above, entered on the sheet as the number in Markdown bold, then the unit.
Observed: **571900** ft³
